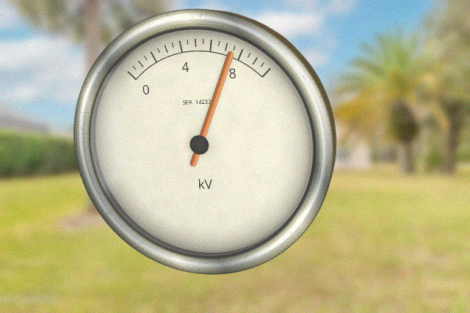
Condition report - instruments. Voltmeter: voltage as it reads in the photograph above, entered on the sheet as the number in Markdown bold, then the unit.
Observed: **7.5** kV
